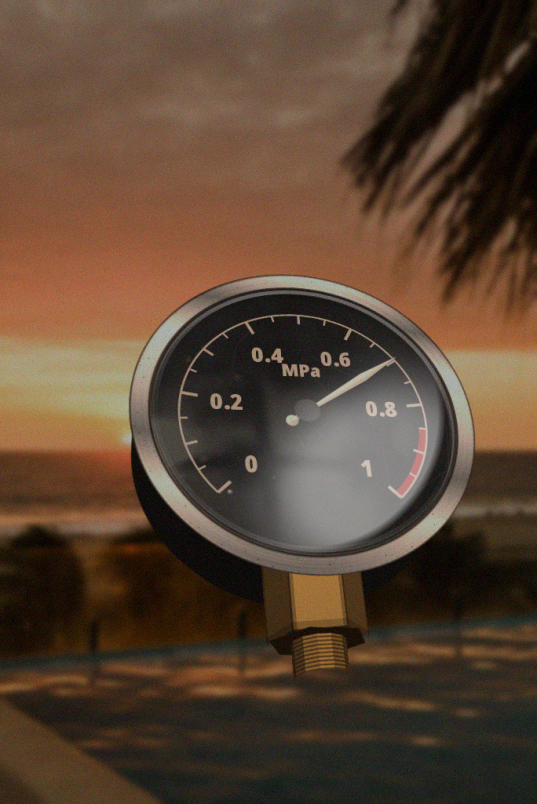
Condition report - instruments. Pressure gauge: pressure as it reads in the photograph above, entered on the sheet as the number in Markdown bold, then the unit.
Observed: **0.7** MPa
